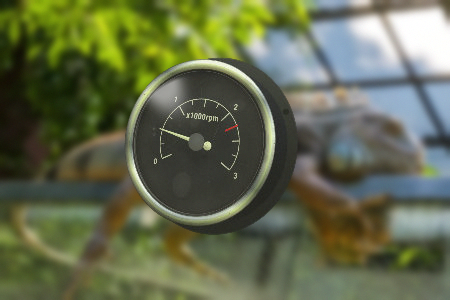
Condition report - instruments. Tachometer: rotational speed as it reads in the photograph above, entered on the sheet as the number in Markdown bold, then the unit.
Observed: **500** rpm
